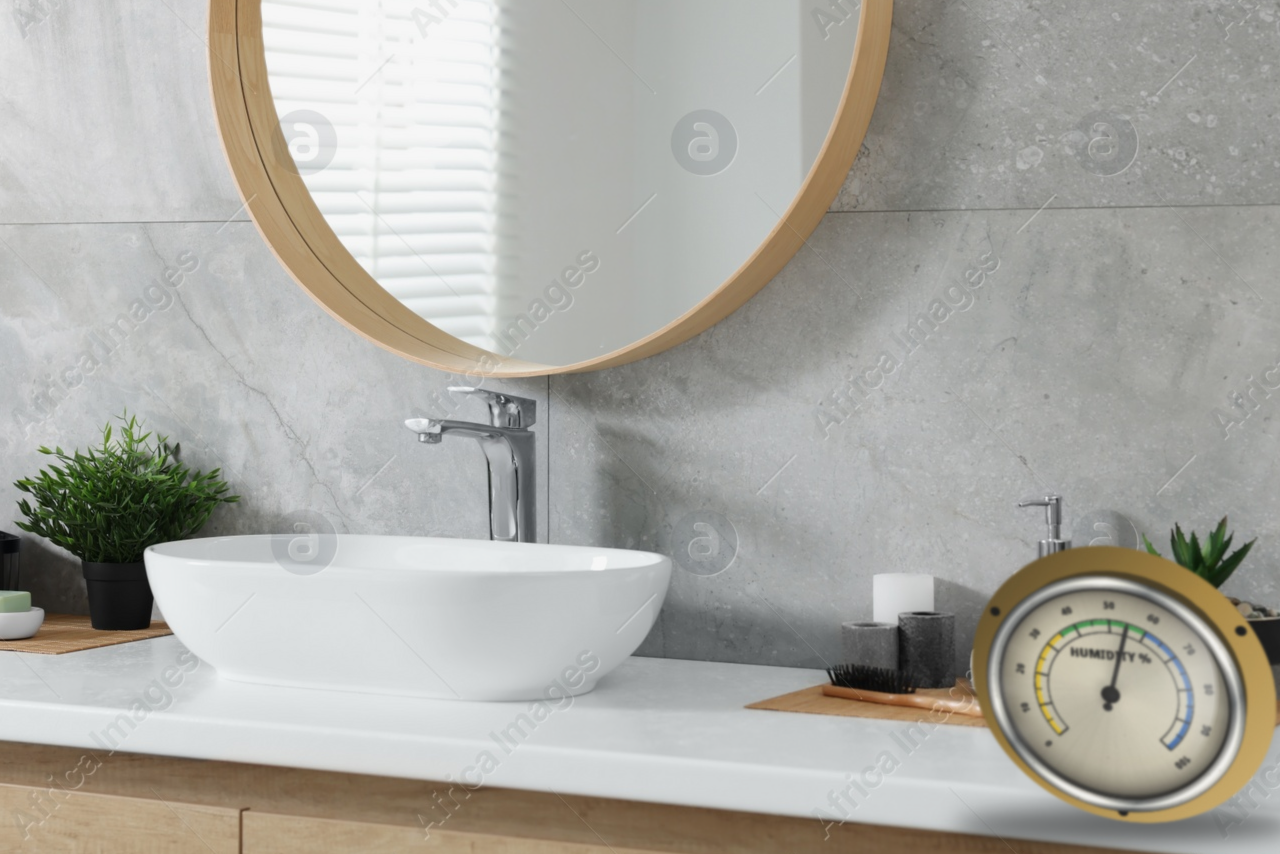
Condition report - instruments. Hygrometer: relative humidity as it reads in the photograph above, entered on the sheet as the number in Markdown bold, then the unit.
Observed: **55** %
